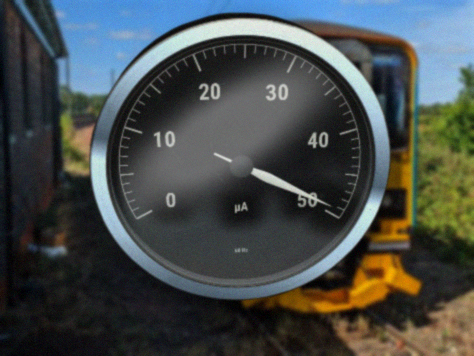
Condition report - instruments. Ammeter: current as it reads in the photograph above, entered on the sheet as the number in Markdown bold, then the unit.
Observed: **49** µA
